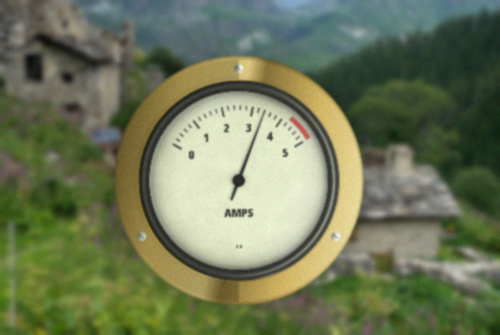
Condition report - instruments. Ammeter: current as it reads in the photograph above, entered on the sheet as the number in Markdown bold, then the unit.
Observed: **3.4** A
